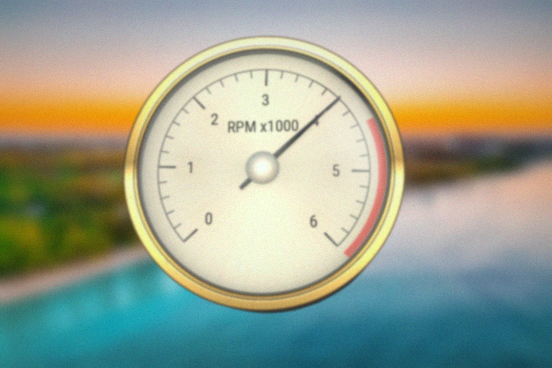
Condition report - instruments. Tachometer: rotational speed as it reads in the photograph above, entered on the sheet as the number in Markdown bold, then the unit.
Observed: **4000** rpm
